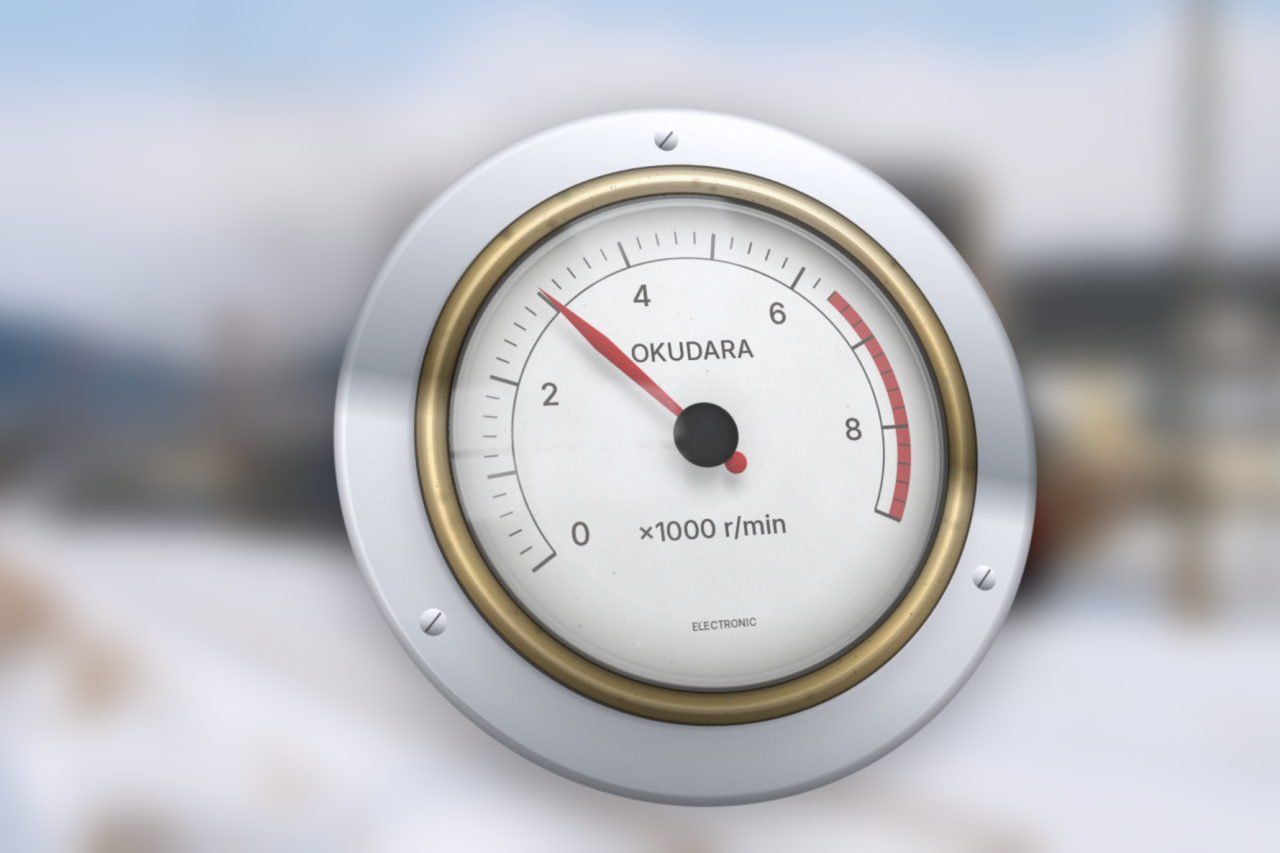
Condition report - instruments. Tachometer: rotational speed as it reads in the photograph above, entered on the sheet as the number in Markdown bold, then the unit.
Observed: **3000** rpm
